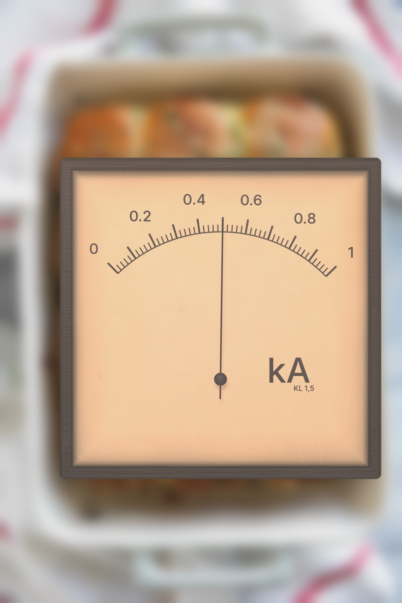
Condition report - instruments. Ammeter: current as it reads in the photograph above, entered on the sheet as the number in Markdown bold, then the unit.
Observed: **0.5** kA
